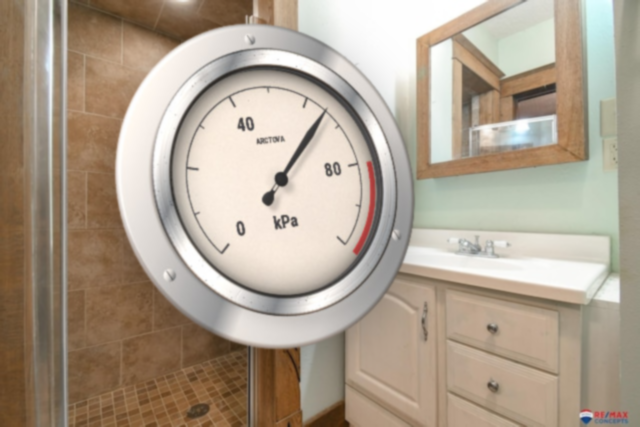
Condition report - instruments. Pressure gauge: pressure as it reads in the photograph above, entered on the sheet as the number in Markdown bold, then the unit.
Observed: **65** kPa
